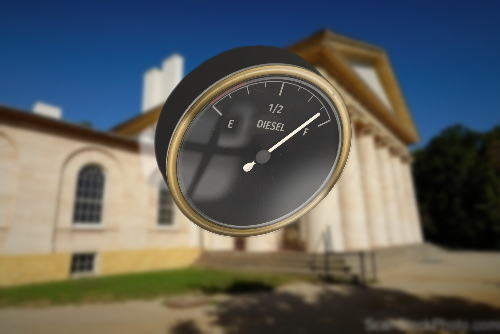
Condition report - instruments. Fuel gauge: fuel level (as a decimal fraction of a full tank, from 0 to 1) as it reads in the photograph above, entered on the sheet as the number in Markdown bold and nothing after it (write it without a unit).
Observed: **0.875**
